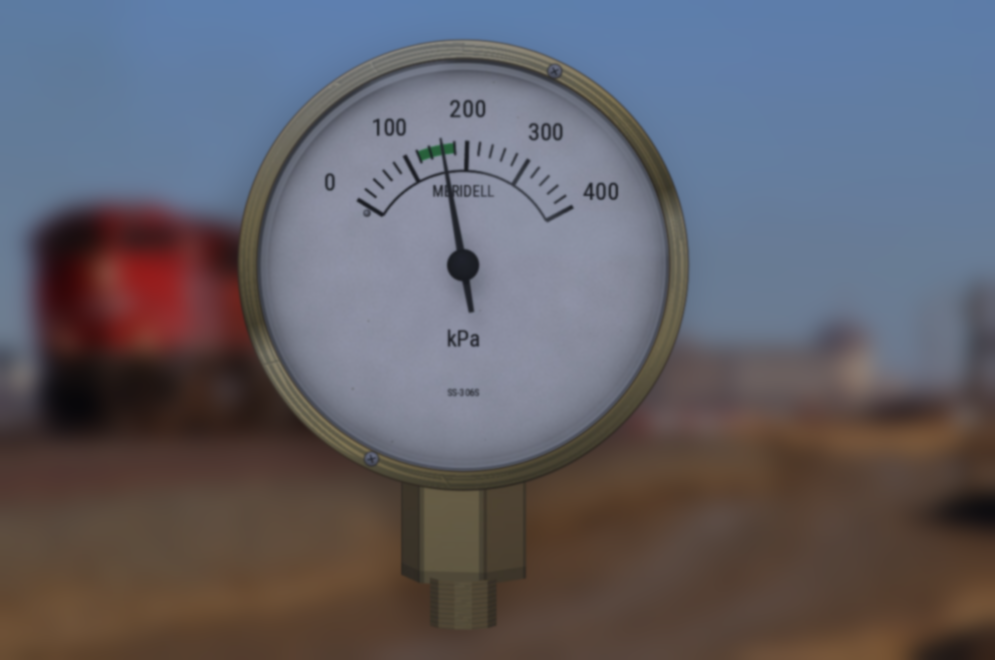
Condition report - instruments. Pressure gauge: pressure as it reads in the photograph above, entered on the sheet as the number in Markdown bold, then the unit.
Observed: **160** kPa
